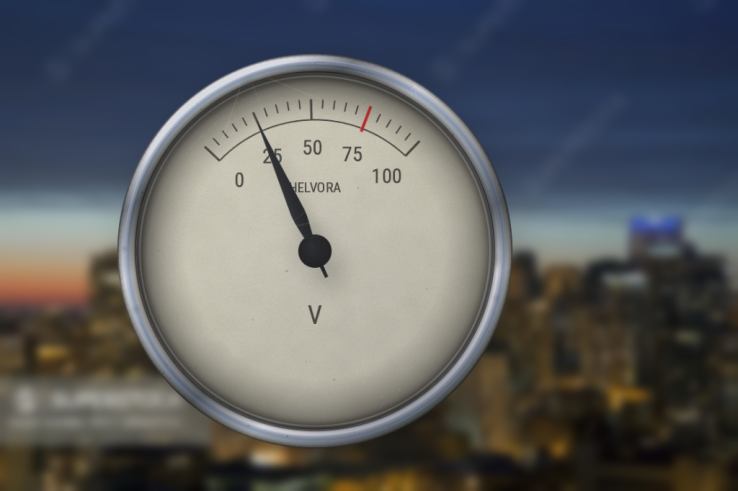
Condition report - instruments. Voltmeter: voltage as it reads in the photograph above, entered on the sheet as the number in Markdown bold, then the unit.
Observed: **25** V
